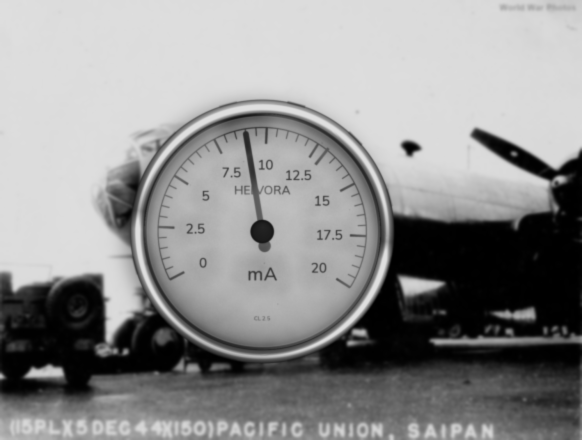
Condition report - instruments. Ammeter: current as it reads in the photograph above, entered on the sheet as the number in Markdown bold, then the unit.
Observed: **9** mA
